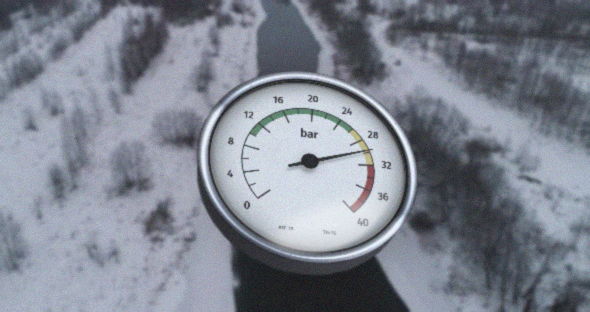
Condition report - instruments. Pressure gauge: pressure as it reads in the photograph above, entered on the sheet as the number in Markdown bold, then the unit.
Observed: **30** bar
